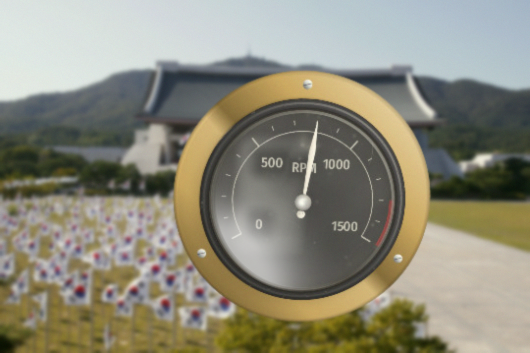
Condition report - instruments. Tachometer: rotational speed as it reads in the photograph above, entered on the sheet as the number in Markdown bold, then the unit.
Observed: **800** rpm
